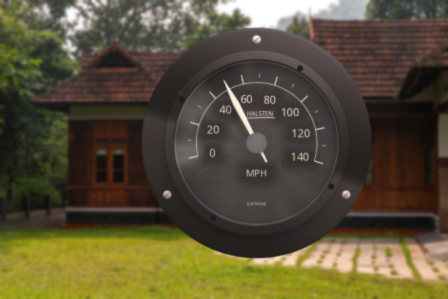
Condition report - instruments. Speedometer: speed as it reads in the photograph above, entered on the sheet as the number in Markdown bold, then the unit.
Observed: **50** mph
